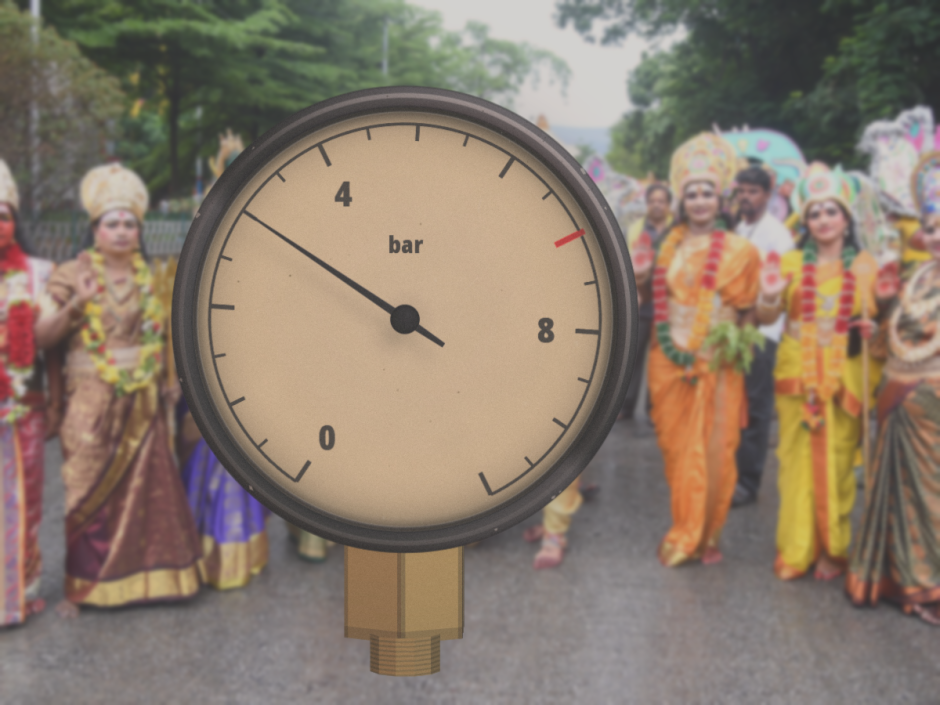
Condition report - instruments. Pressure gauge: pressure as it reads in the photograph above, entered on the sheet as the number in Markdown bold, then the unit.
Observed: **3** bar
